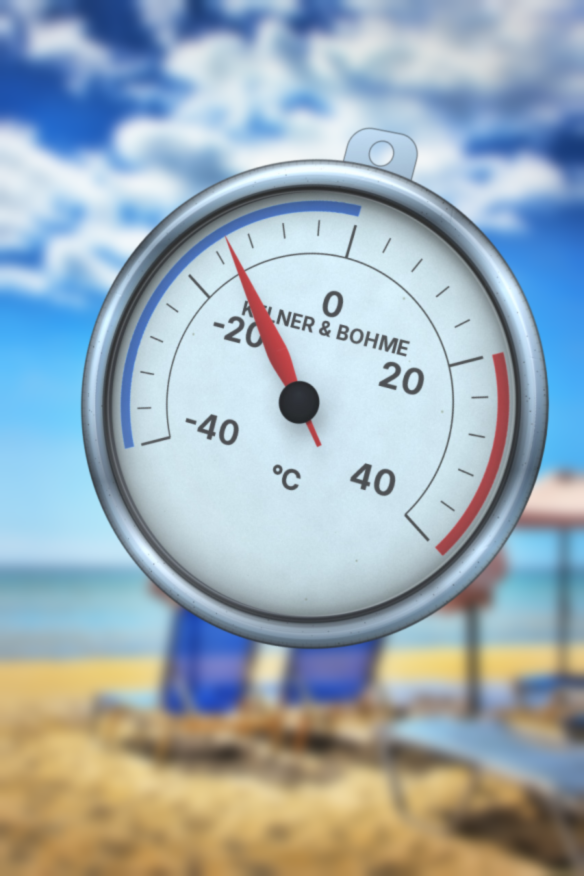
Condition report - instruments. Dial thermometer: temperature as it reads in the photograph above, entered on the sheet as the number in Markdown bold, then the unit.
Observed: **-14** °C
